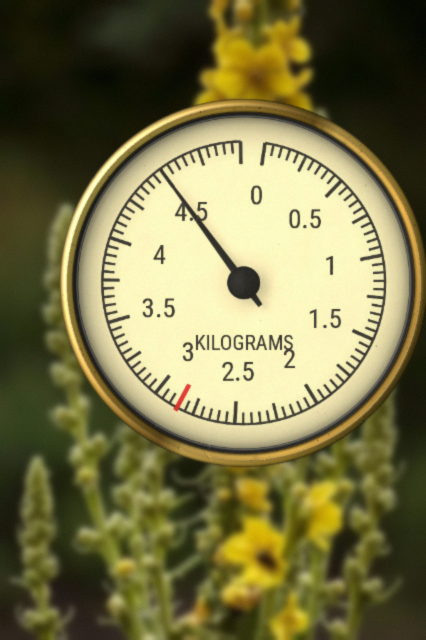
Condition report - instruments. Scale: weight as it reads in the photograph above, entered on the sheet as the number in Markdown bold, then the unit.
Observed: **4.5** kg
